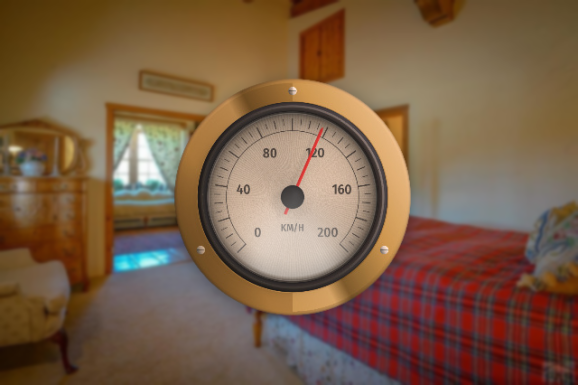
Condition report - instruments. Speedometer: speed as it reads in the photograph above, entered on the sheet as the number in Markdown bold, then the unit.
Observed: **117.5** km/h
